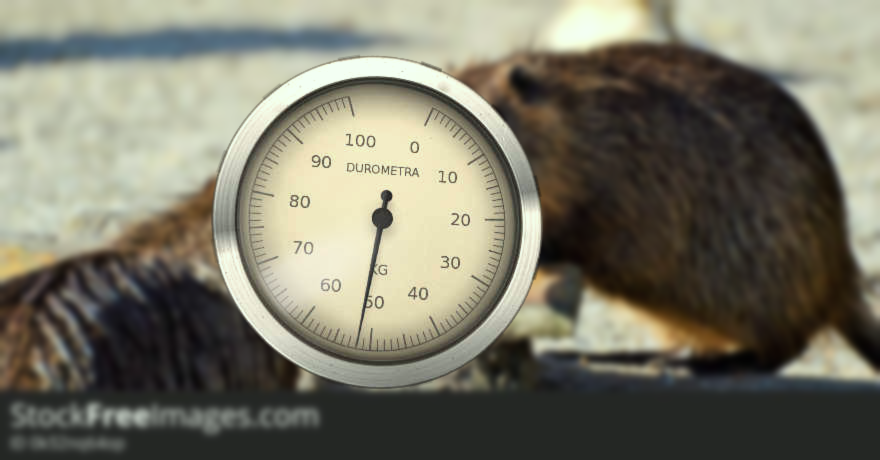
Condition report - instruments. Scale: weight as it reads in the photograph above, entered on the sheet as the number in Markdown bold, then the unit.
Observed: **52** kg
